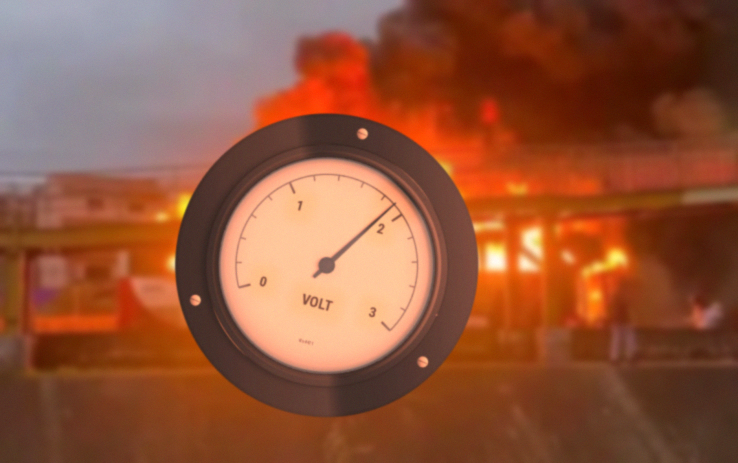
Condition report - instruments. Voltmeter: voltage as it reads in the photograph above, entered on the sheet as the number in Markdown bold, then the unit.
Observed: **1.9** V
